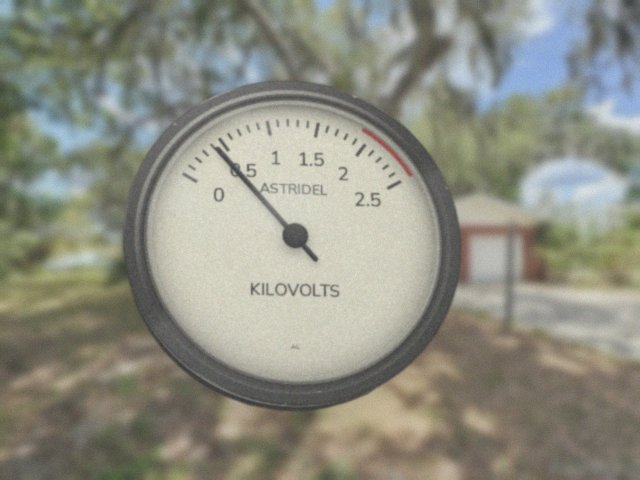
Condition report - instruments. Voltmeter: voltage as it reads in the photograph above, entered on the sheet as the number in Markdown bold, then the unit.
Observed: **0.4** kV
